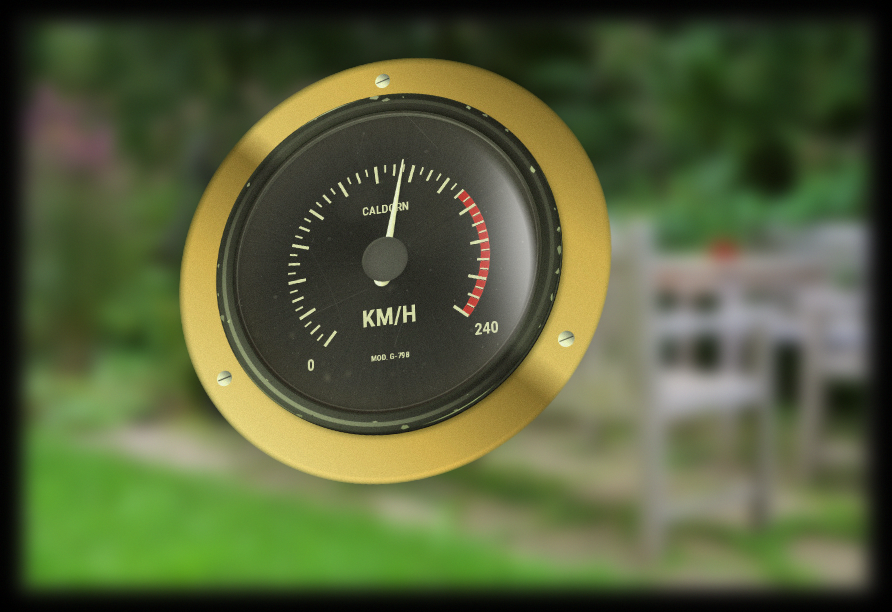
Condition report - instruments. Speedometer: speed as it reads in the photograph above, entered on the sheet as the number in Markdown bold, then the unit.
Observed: **135** km/h
